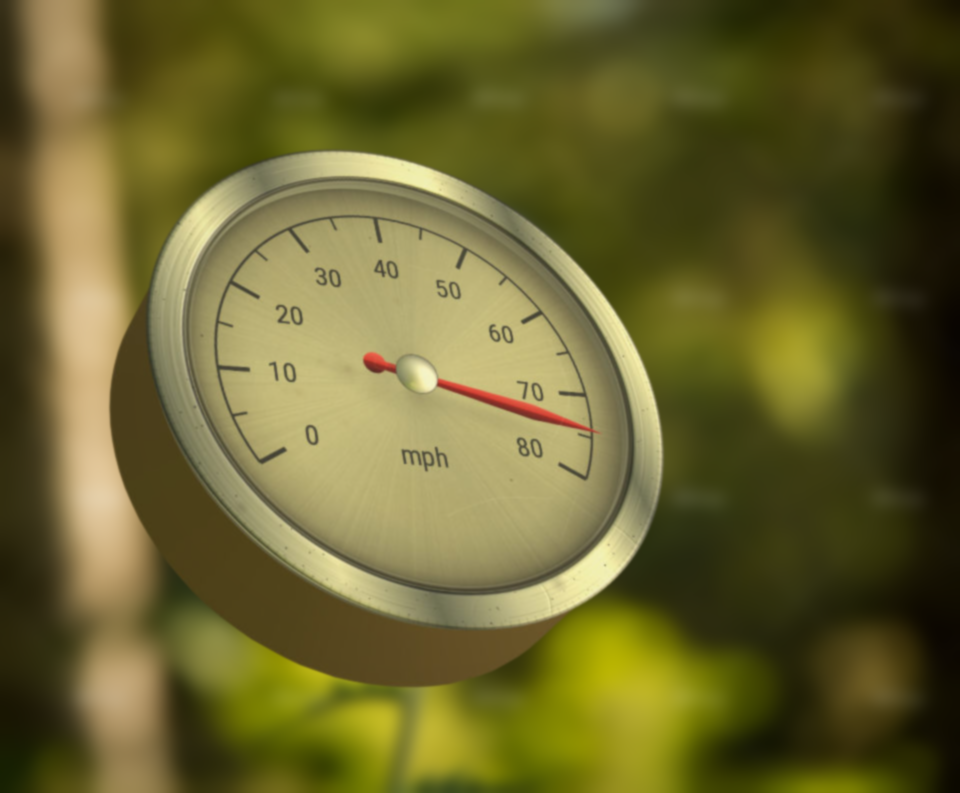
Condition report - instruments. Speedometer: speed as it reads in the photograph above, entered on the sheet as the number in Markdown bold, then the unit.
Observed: **75** mph
